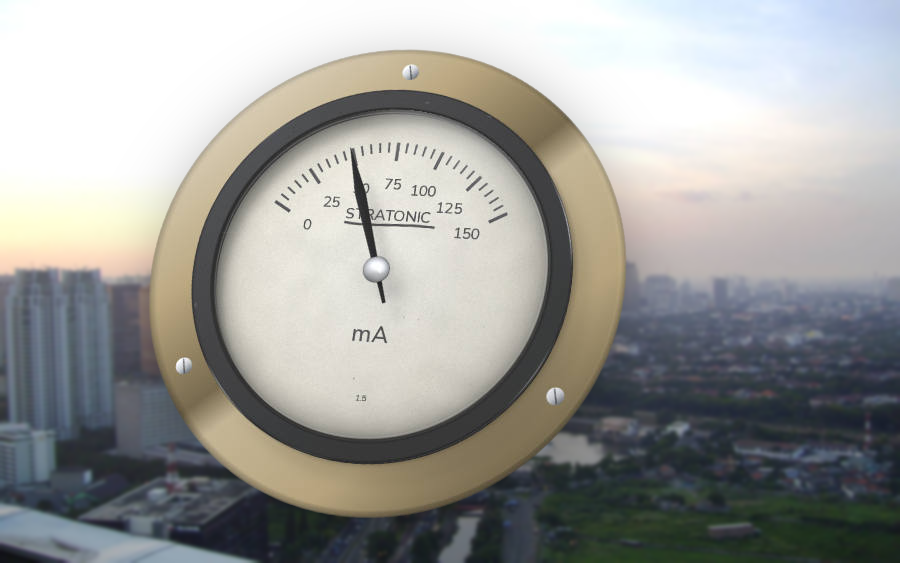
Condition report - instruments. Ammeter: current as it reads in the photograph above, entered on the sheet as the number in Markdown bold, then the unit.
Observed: **50** mA
